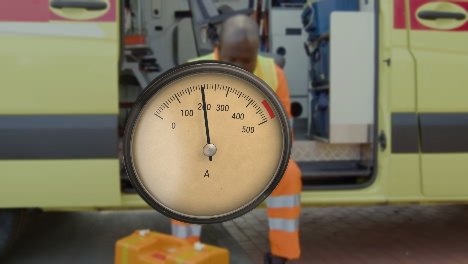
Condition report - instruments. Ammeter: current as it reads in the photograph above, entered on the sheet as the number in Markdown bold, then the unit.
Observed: **200** A
